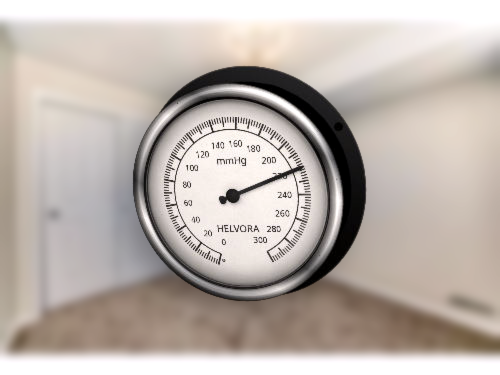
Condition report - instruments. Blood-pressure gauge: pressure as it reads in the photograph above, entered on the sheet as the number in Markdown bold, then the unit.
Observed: **220** mmHg
